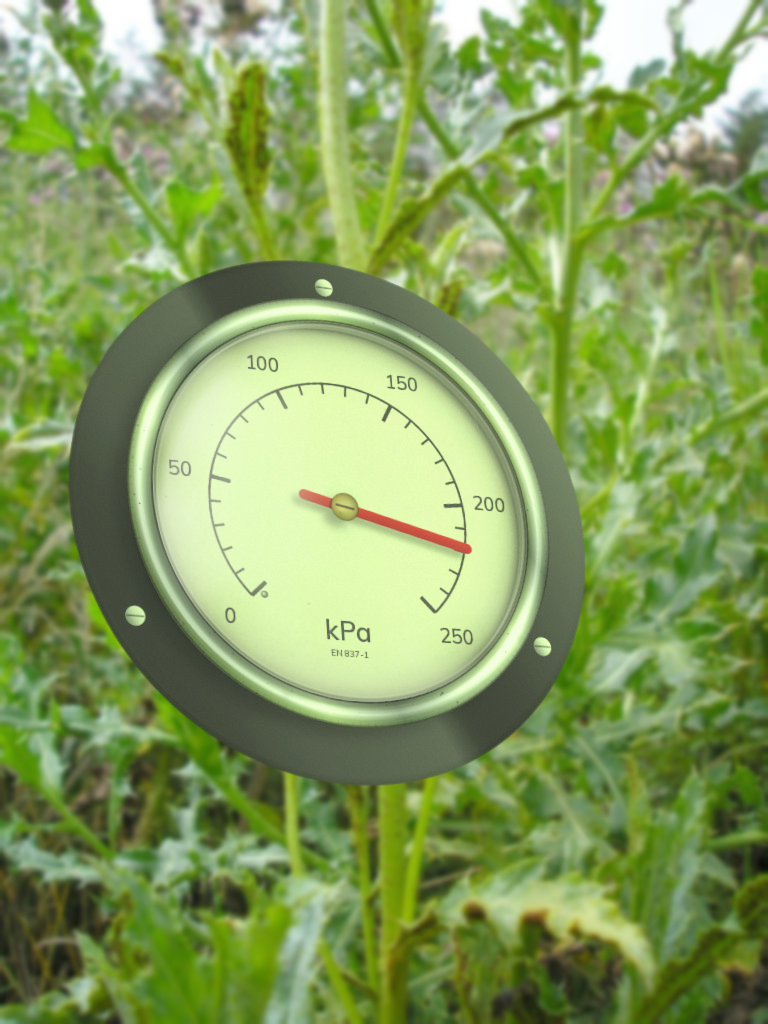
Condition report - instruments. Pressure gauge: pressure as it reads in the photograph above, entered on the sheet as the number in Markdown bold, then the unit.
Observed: **220** kPa
